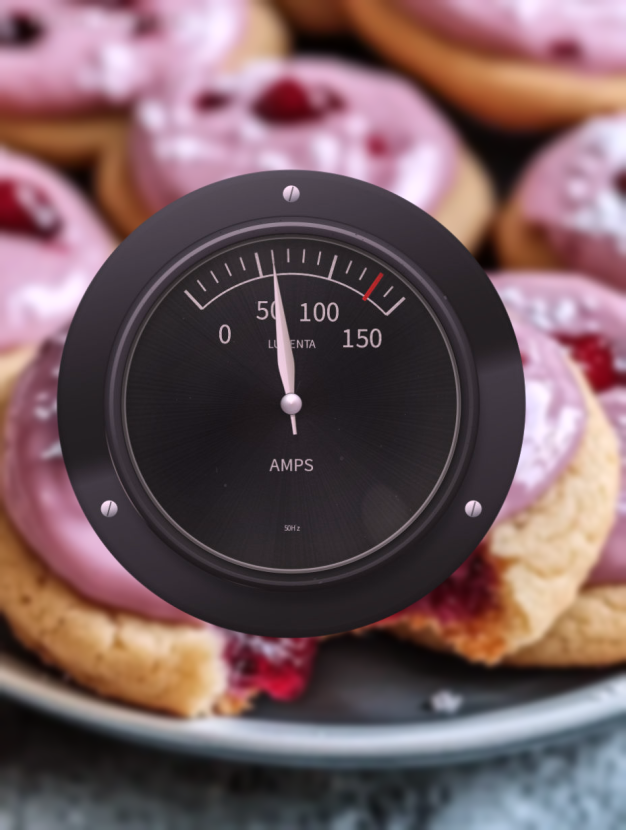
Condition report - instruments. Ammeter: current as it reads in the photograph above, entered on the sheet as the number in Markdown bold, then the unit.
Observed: **60** A
